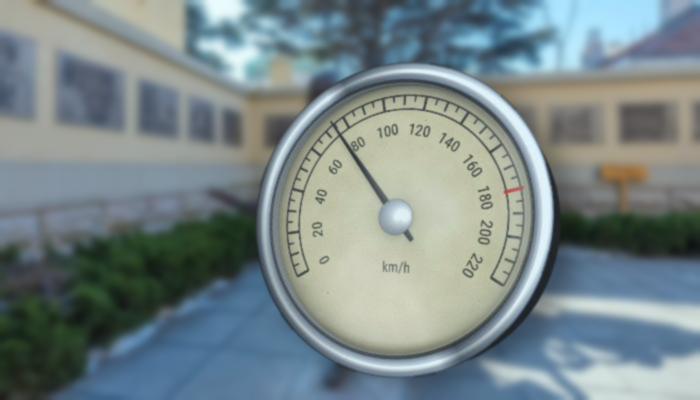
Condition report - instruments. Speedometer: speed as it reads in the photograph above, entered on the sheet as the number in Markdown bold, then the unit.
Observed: **75** km/h
